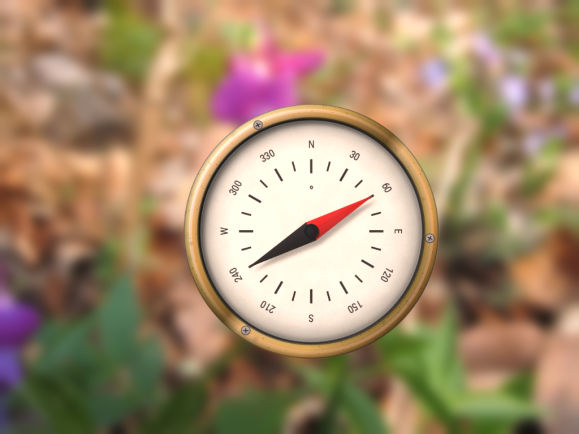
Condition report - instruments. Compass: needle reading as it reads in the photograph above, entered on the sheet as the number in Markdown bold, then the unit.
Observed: **60** °
